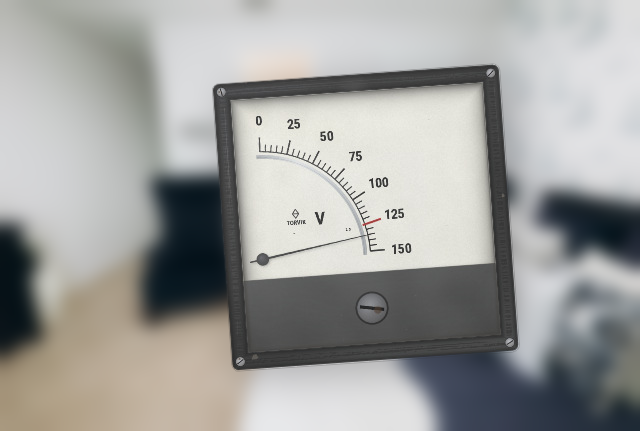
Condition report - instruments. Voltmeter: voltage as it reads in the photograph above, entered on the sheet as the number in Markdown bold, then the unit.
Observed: **135** V
